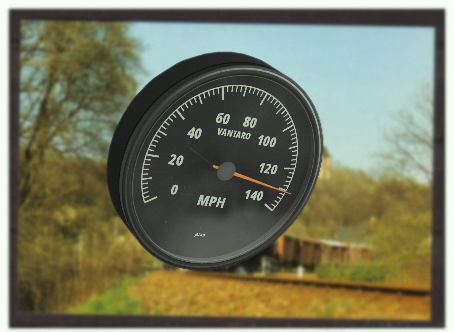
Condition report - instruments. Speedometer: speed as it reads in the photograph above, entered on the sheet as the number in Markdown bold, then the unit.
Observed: **130** mph
